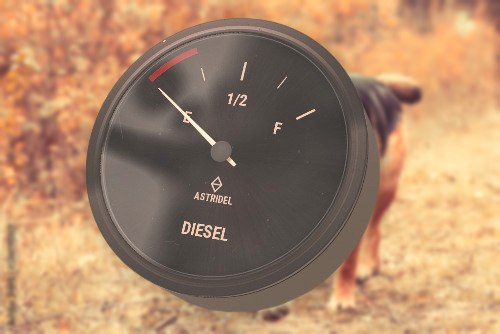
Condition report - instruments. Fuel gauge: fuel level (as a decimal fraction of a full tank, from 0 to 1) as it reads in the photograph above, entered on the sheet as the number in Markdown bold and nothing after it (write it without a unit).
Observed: **0**
